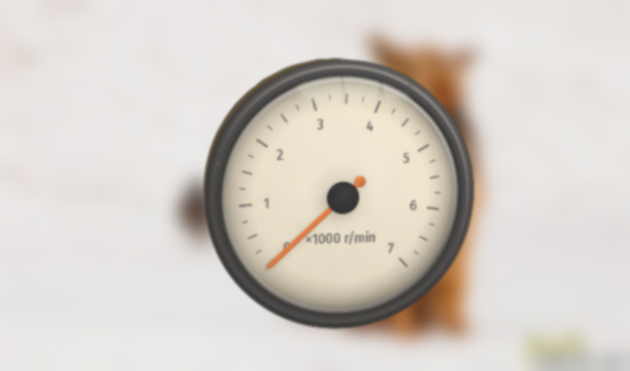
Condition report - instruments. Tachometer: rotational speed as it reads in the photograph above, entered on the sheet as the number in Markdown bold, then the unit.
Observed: **0** rpm
